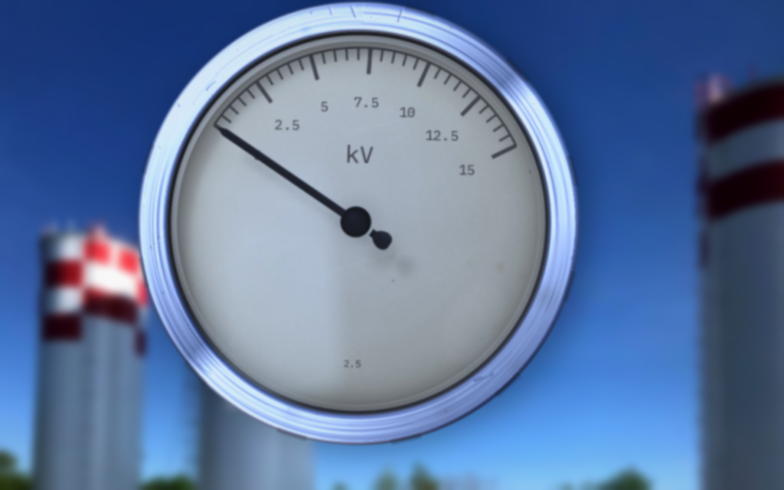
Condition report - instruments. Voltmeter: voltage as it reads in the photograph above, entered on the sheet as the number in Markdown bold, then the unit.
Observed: **0** kV
